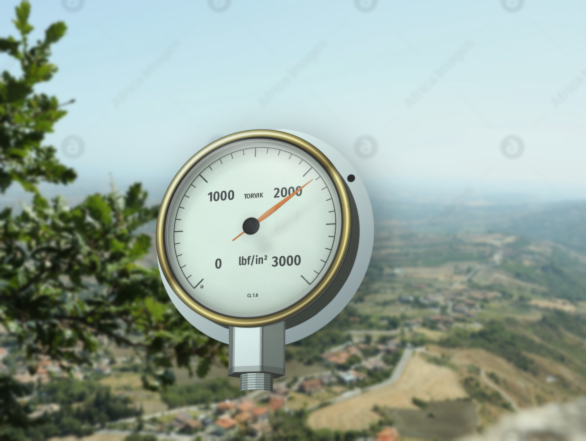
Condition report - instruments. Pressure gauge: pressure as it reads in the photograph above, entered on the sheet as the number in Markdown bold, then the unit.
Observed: **2100** psi
